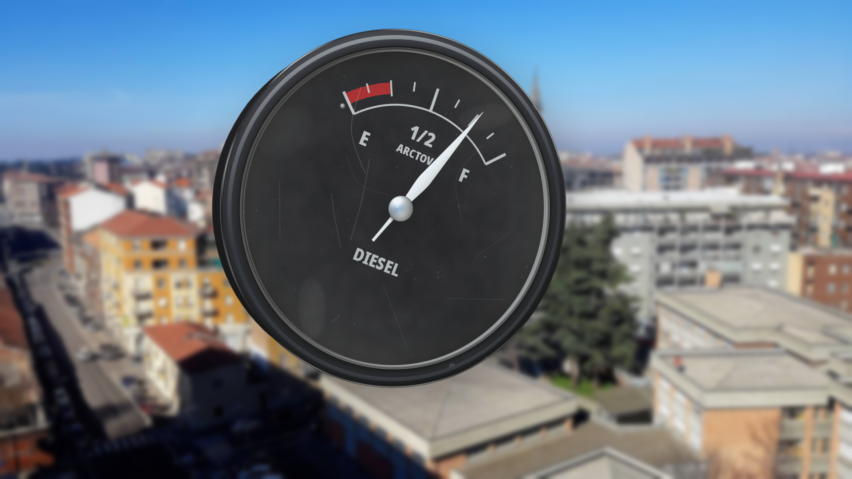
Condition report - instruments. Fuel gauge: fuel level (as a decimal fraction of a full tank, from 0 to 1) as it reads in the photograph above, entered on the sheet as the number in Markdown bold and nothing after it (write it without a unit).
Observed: **0.75**
